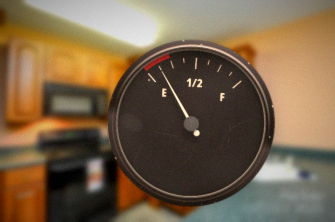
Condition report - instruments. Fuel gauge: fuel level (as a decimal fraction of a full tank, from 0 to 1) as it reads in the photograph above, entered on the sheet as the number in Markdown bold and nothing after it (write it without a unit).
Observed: **0.125**
